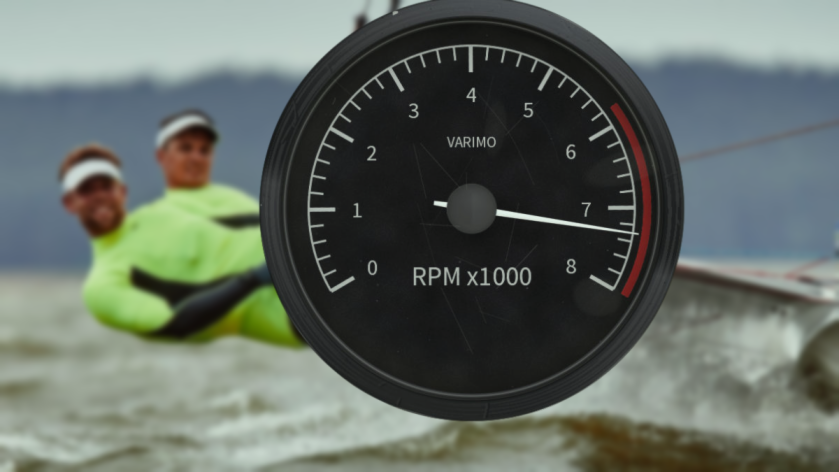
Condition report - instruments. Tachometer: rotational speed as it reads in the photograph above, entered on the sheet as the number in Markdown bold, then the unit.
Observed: **7300** rpm
